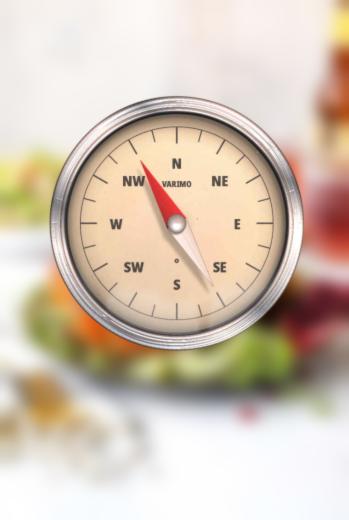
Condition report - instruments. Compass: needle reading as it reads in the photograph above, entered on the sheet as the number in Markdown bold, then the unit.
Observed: **330** °
